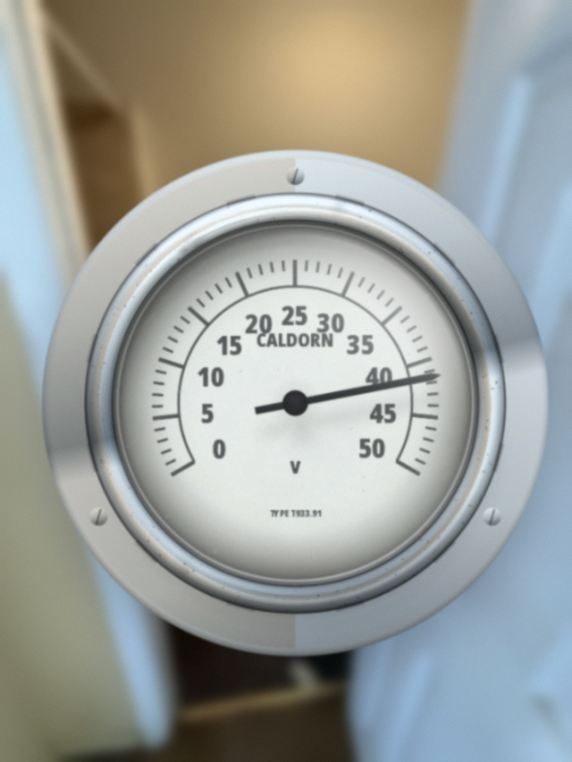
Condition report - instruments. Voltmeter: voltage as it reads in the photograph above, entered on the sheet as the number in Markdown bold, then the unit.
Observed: **41.5** V
